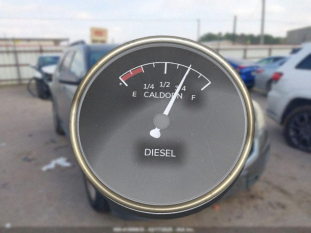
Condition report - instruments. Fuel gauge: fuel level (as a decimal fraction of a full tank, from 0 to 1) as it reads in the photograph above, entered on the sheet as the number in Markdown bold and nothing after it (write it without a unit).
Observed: **0.75**
